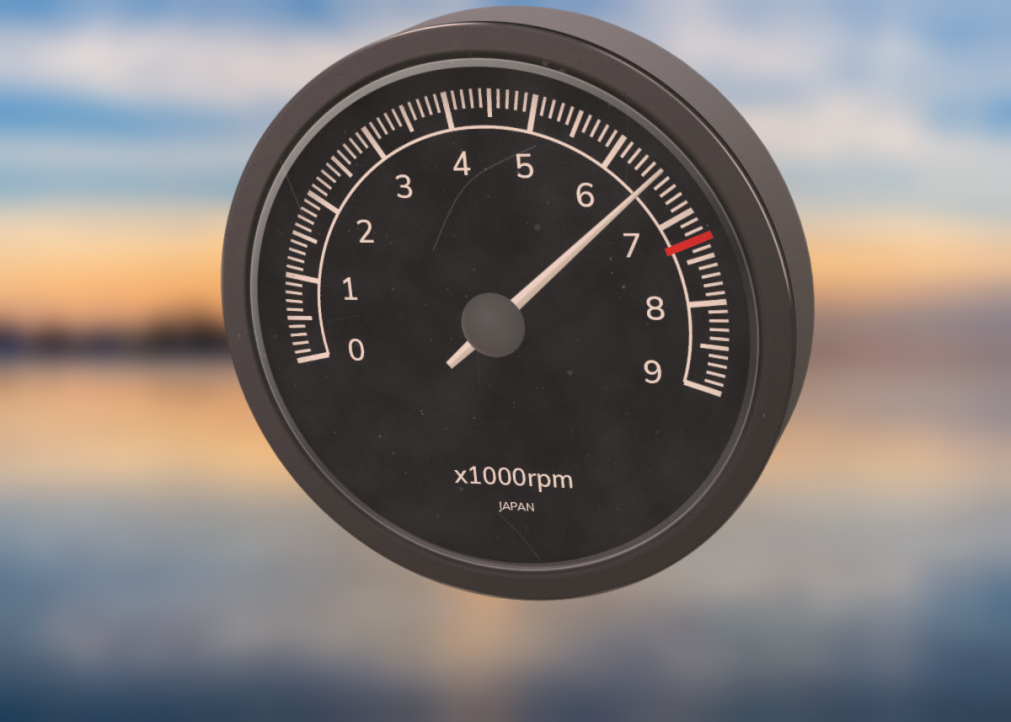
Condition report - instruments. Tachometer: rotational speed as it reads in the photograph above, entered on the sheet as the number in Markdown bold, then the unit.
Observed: **6500** rpm
